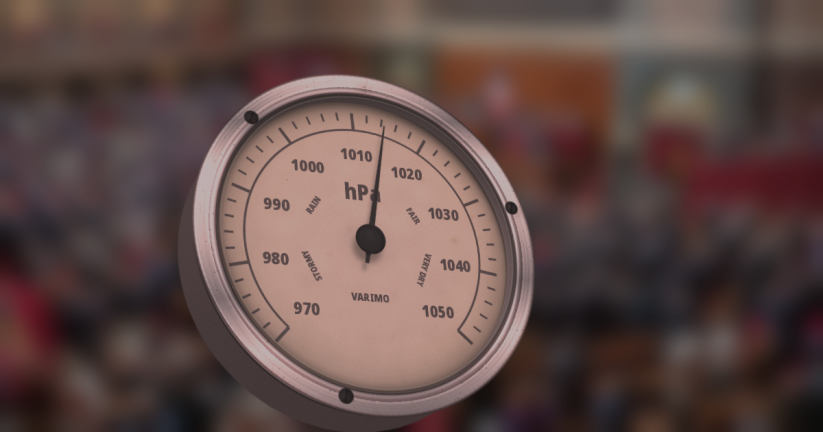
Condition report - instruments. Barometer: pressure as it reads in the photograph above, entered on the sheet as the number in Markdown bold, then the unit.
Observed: **1014** hPa
